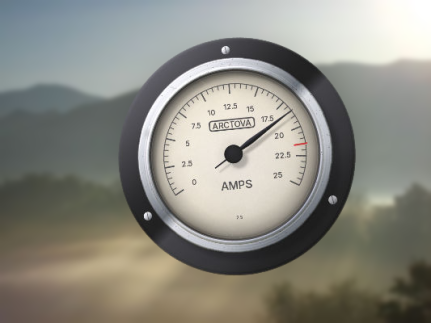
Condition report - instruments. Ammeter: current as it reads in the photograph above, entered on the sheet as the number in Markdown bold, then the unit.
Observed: **18.5** A
